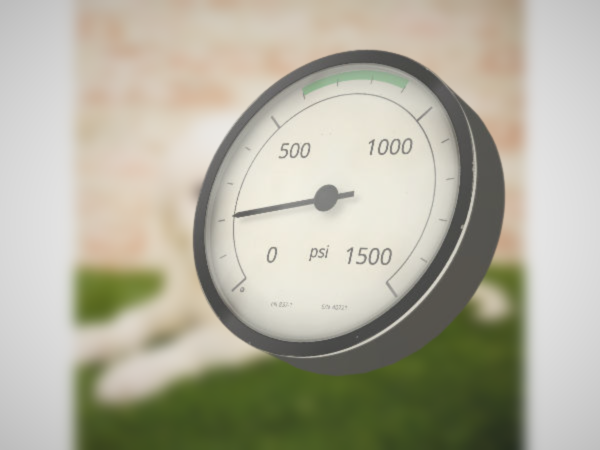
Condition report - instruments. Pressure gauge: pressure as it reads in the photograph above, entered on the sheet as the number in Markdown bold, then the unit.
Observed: **200** psi
